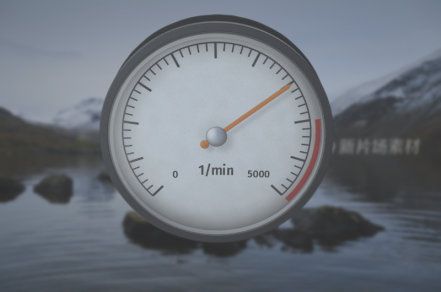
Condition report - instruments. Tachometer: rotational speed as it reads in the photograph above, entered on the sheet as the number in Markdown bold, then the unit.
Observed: **3500** rpm
